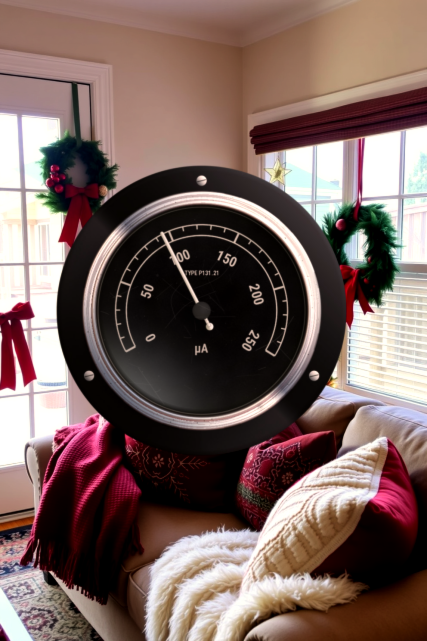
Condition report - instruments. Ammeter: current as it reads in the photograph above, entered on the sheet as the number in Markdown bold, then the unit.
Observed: **95** µA
